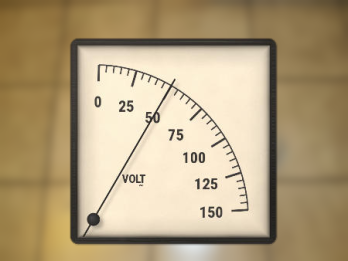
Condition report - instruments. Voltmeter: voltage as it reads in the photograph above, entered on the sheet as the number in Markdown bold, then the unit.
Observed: **50** V
